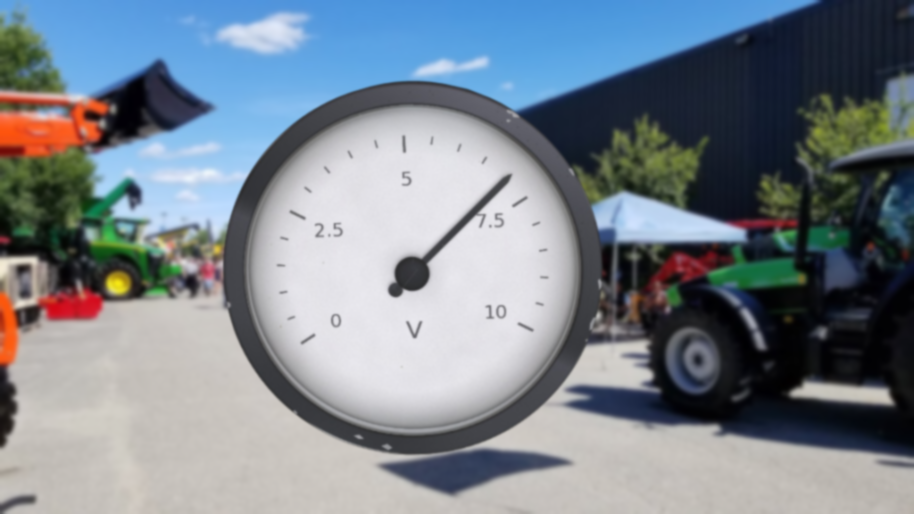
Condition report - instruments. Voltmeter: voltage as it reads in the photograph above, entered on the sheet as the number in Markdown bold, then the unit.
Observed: **7** V
